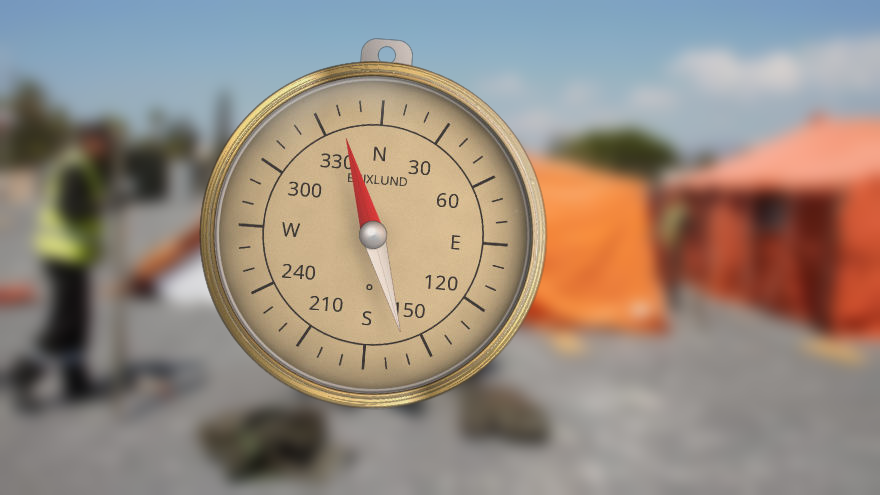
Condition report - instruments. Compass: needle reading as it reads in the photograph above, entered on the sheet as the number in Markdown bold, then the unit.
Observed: **340** °
